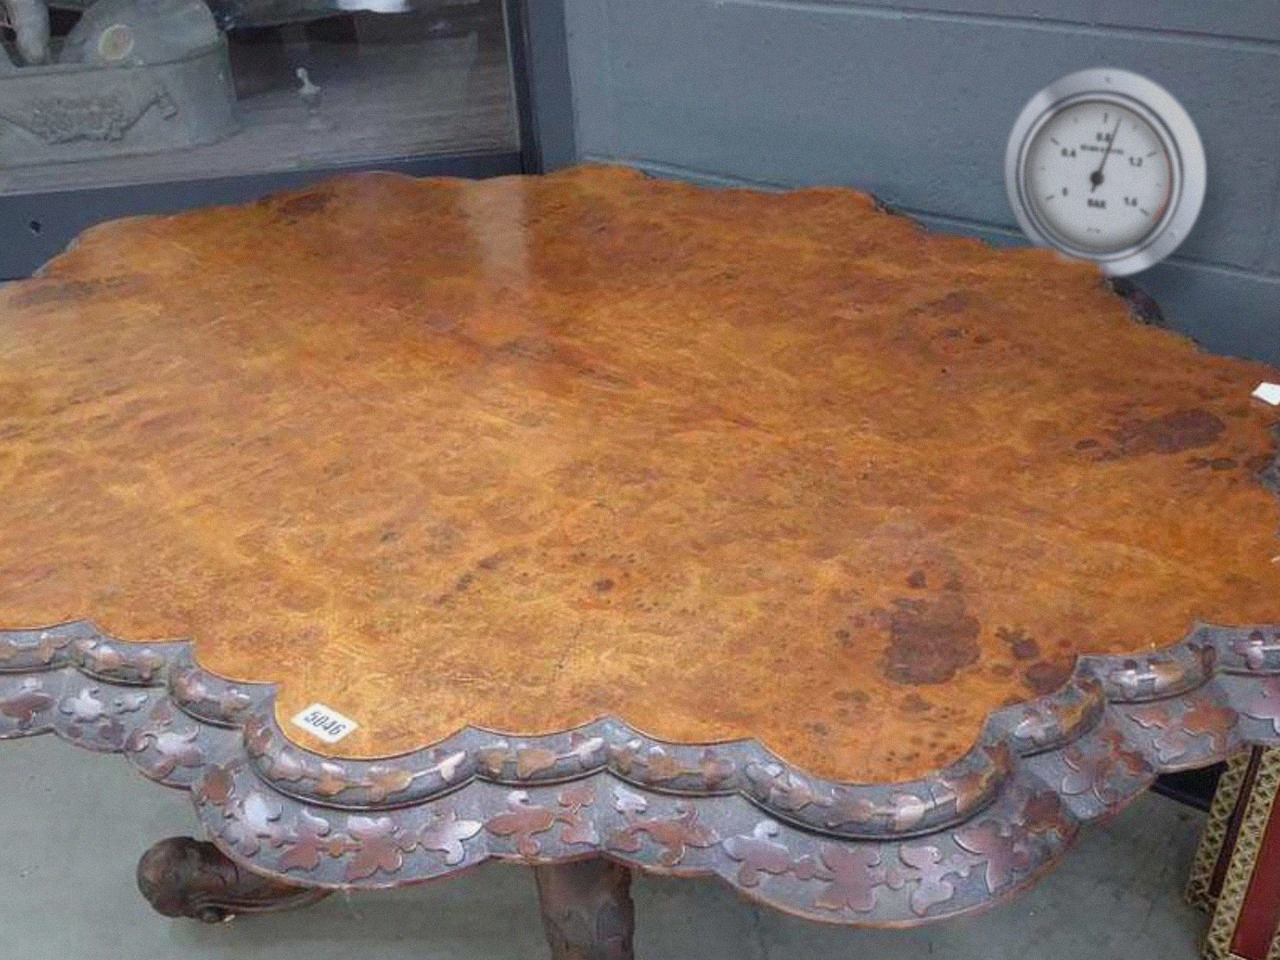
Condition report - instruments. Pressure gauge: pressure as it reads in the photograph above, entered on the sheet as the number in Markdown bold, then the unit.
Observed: **0.9** bar
